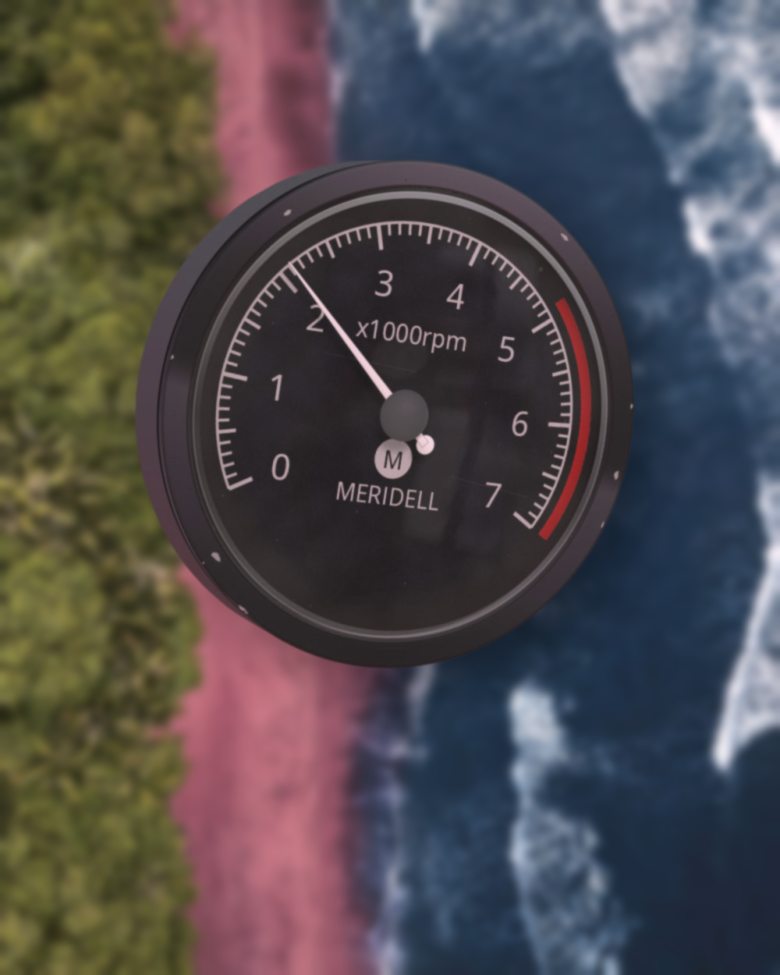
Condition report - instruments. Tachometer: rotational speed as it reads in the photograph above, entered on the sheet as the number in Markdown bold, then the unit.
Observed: **2100** rpm
